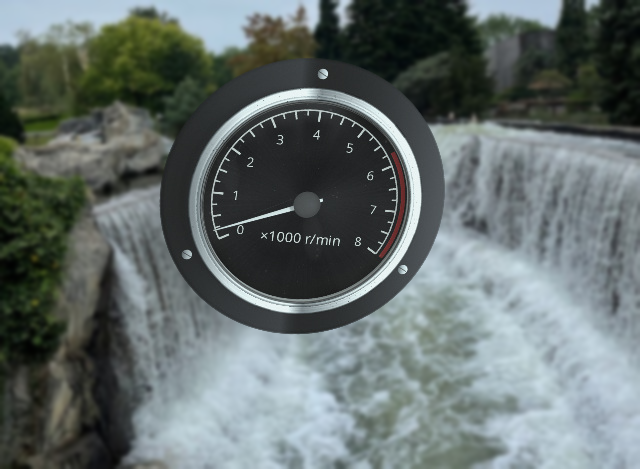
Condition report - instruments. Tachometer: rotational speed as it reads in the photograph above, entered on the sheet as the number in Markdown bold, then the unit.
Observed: **250** rpm
